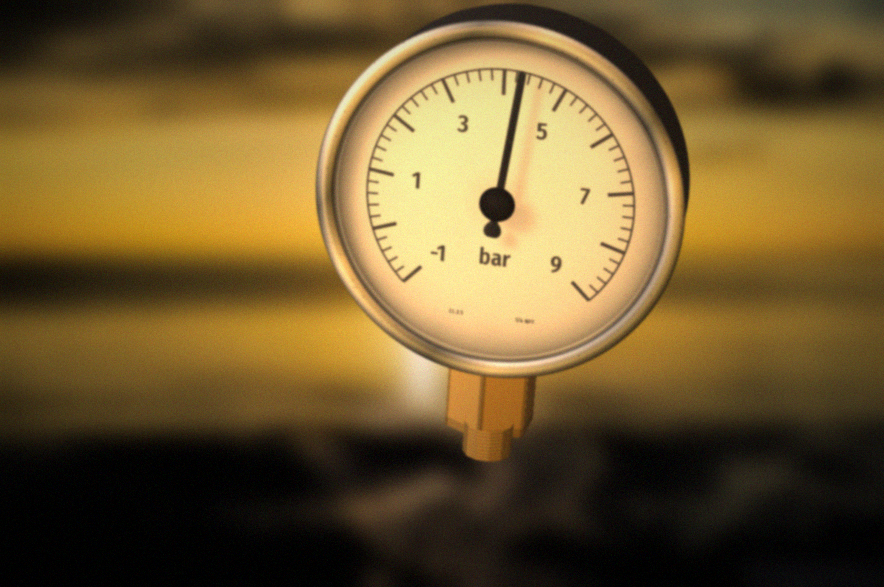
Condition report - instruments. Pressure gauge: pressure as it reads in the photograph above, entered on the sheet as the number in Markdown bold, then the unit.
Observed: **4.3** bar
